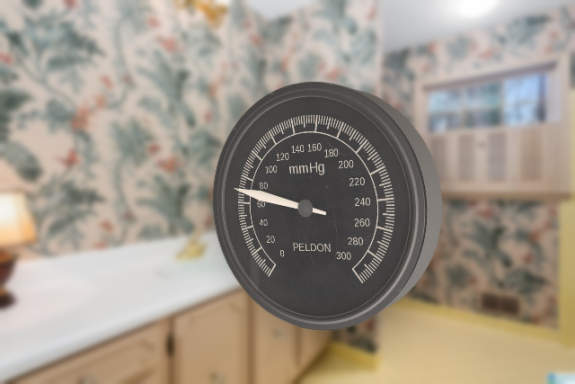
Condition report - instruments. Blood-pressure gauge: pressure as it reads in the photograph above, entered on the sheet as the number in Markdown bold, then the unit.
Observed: **70** mmHg
